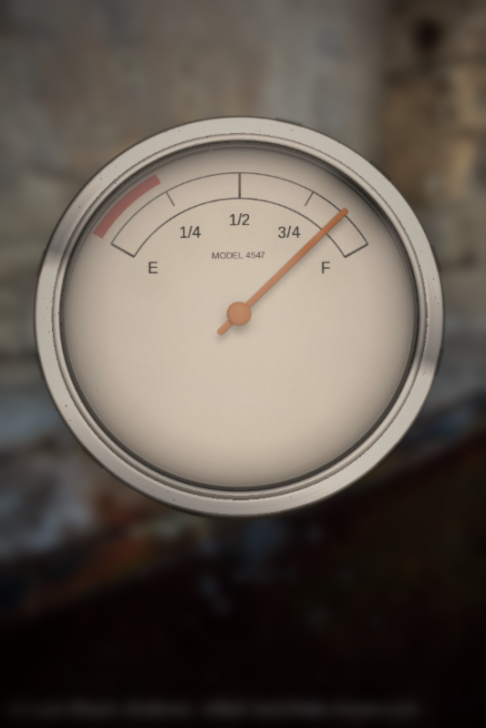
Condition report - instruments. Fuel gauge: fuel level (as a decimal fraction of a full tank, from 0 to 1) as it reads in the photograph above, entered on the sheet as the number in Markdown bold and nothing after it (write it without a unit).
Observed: **0.875**
